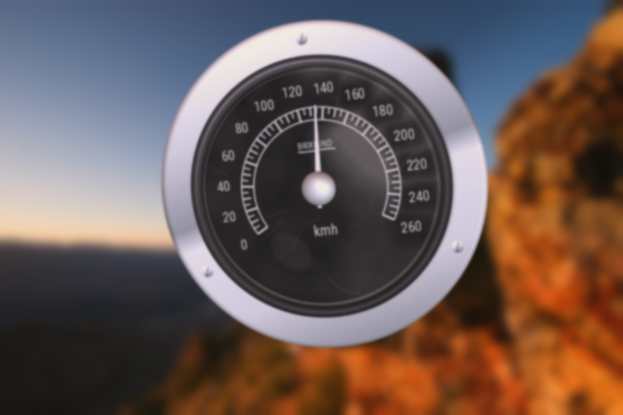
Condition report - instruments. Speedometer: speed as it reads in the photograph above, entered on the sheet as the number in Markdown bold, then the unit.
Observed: **135** km/h
